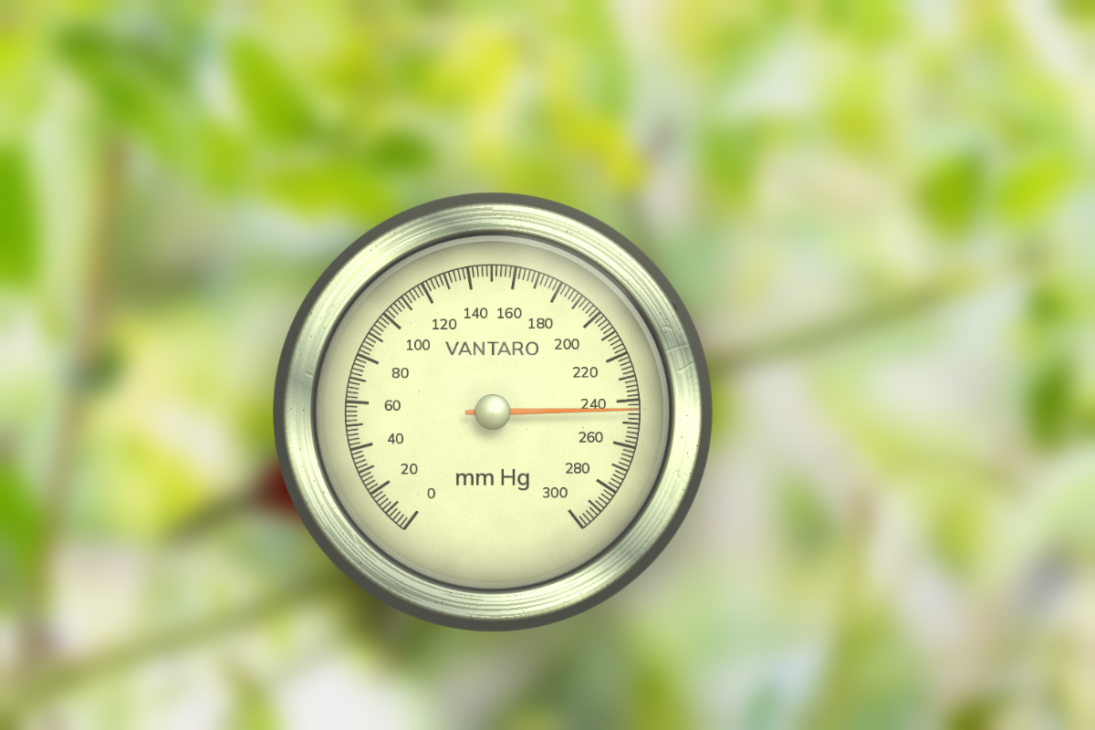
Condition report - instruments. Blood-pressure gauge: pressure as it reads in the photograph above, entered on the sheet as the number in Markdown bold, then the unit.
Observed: **244** mmHg
